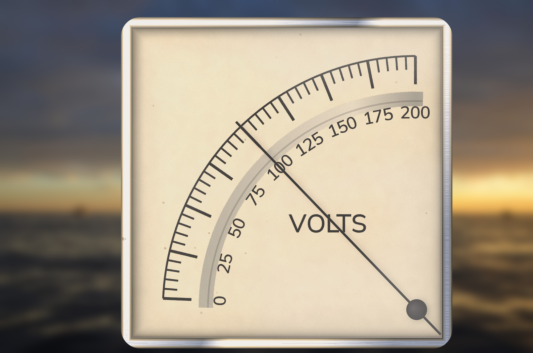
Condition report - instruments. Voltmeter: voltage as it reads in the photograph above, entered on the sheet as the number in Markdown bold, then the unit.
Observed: **100** V
